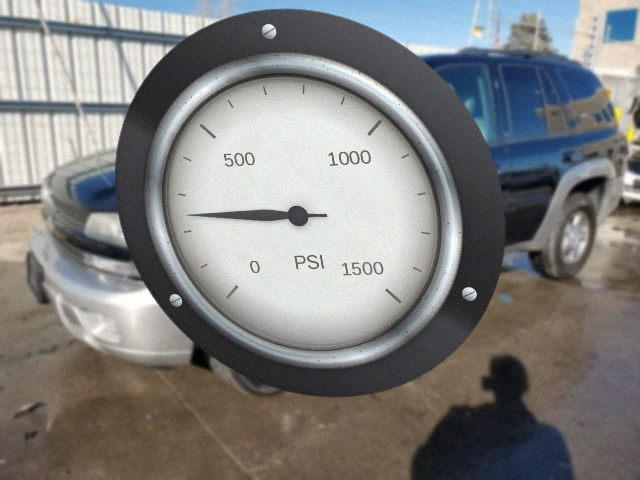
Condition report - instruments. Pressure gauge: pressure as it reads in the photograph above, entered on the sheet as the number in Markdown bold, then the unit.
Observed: **250** psi
